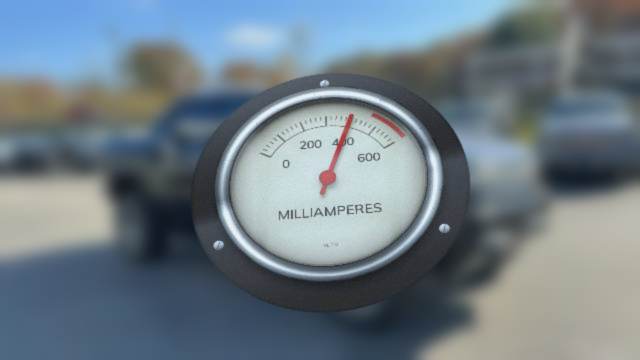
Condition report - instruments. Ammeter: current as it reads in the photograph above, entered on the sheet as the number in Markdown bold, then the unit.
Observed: **400** mA
